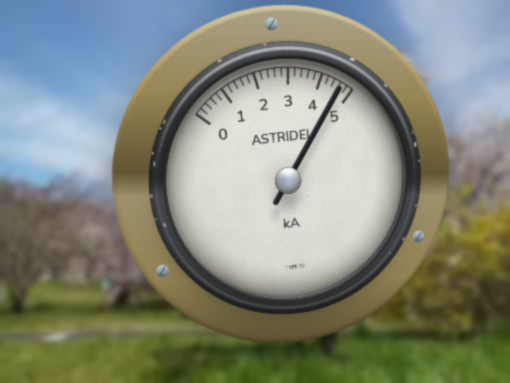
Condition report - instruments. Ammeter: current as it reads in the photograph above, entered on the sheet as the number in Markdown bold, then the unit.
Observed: **4.6** kA
